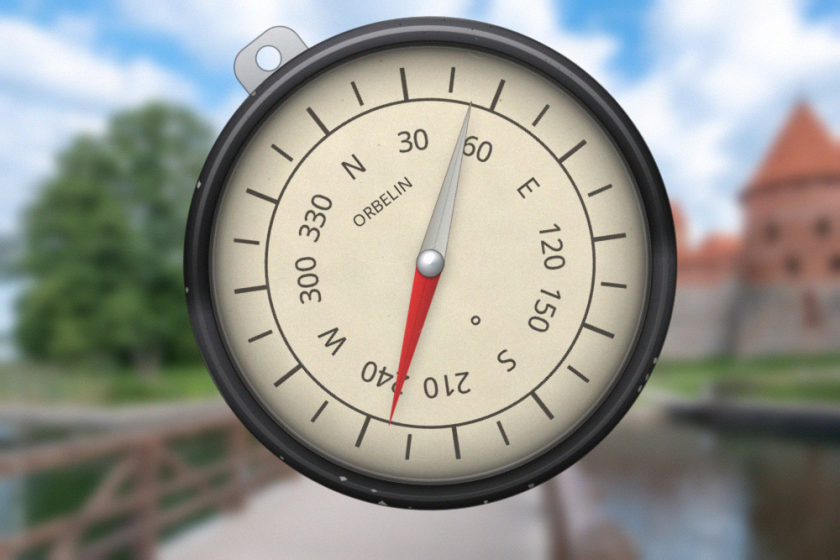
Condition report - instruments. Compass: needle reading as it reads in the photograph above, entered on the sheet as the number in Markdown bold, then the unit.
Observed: **232.5** °
